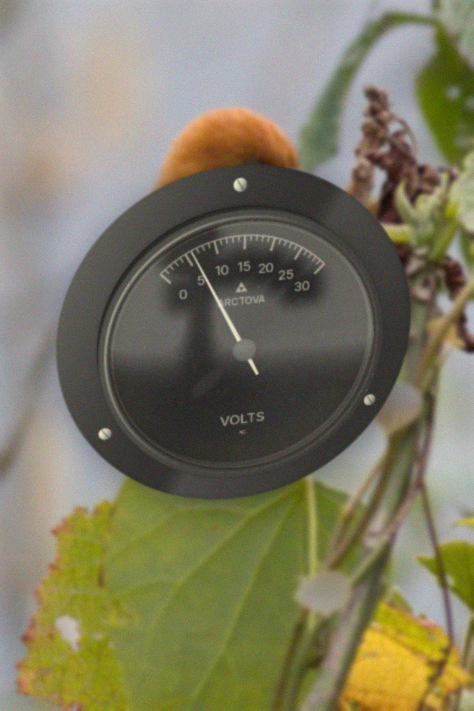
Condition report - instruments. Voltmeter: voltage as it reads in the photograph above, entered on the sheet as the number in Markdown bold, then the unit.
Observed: **6** V
